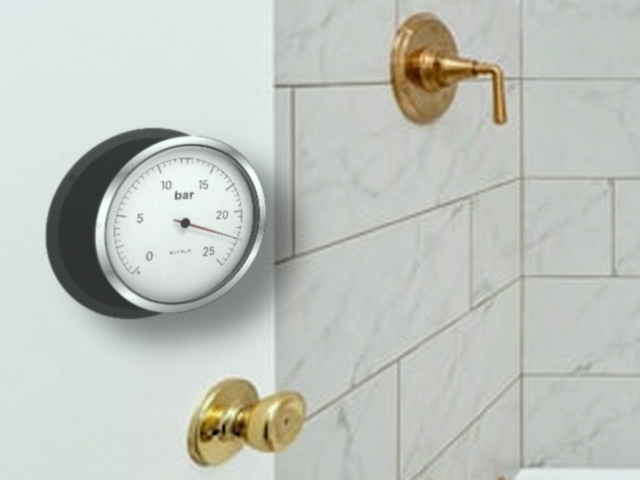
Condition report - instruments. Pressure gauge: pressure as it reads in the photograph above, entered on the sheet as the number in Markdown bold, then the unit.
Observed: **22.5** bar
